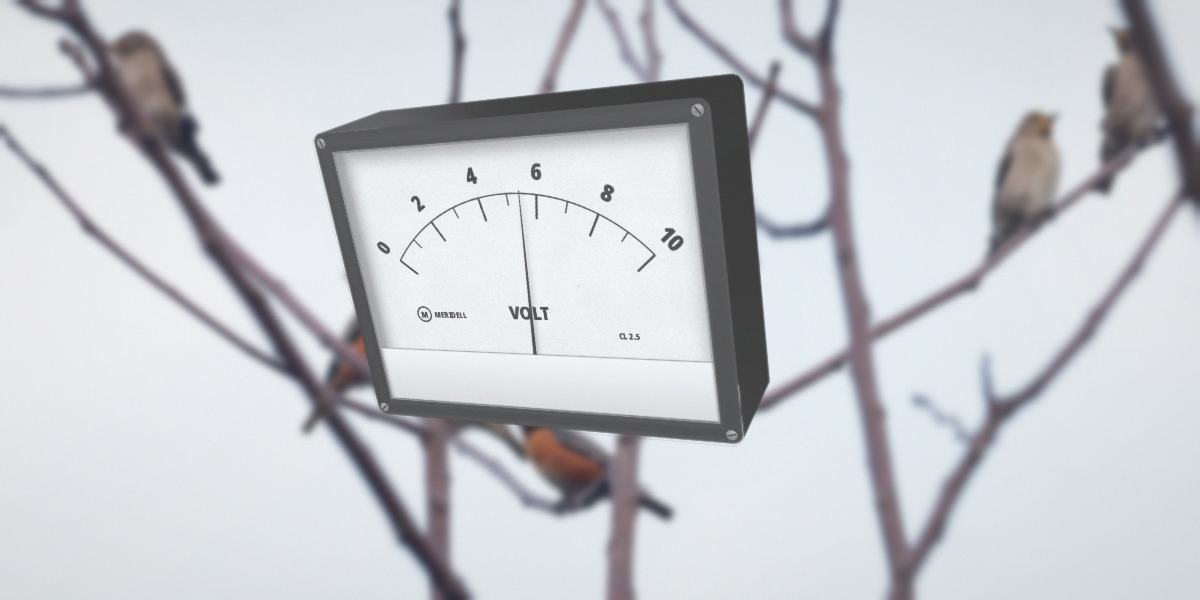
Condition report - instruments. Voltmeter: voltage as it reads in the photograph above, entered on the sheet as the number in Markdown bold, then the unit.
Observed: **5.5** V
